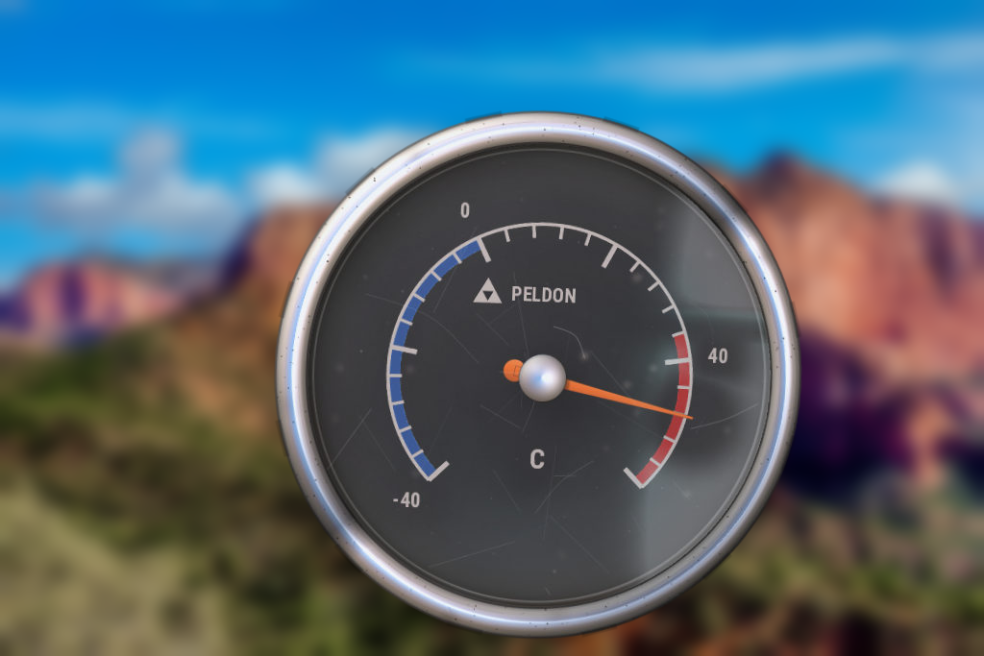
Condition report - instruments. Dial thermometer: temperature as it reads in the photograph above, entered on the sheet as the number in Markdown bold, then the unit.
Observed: **48** °C
